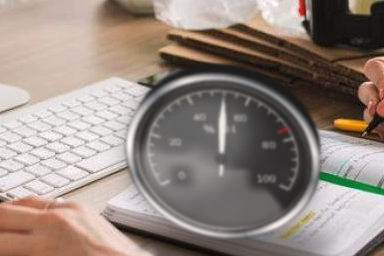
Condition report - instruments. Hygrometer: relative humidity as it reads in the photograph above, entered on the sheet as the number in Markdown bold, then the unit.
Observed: **52** %
